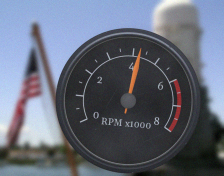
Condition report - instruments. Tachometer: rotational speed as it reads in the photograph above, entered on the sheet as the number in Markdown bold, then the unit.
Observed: **4250** rpm
